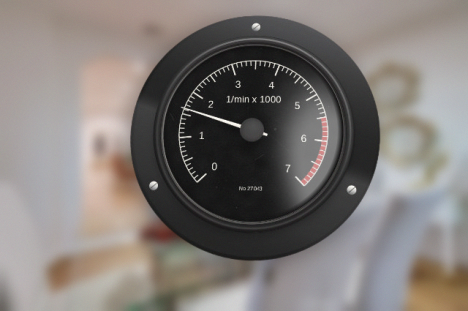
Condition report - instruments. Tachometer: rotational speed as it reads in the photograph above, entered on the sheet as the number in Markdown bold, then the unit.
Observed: **1600** rpm
